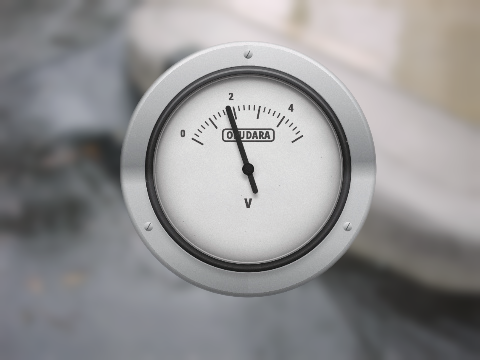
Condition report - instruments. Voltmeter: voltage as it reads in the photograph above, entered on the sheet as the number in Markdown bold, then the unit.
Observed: **1.8** V
